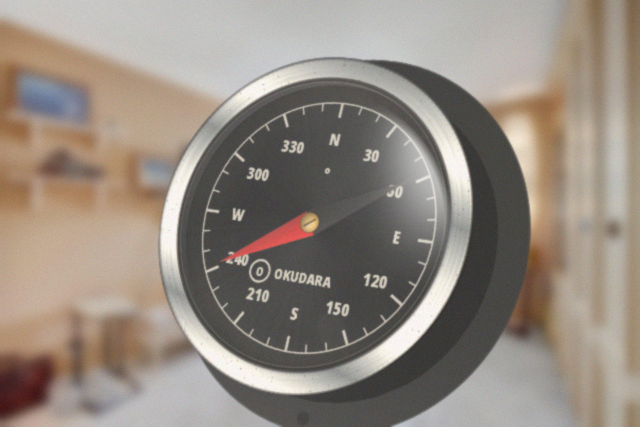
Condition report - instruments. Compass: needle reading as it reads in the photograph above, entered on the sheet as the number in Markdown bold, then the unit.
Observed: **240** °
